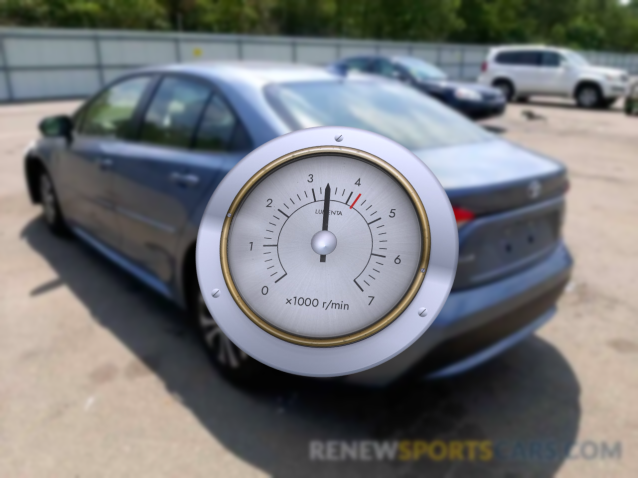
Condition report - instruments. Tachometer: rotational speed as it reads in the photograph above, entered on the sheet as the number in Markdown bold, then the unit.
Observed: **3400** rpm
